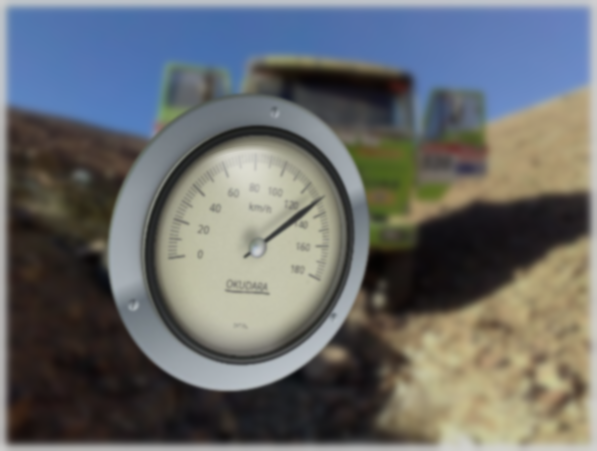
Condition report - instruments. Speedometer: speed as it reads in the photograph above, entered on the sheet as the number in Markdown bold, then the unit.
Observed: **130** km/h
